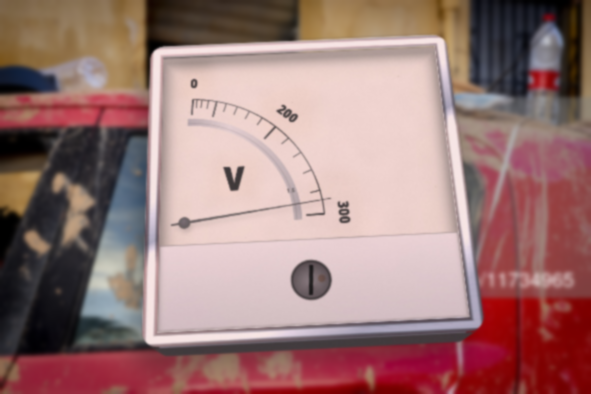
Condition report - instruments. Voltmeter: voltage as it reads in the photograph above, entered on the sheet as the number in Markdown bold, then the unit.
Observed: **290** V
